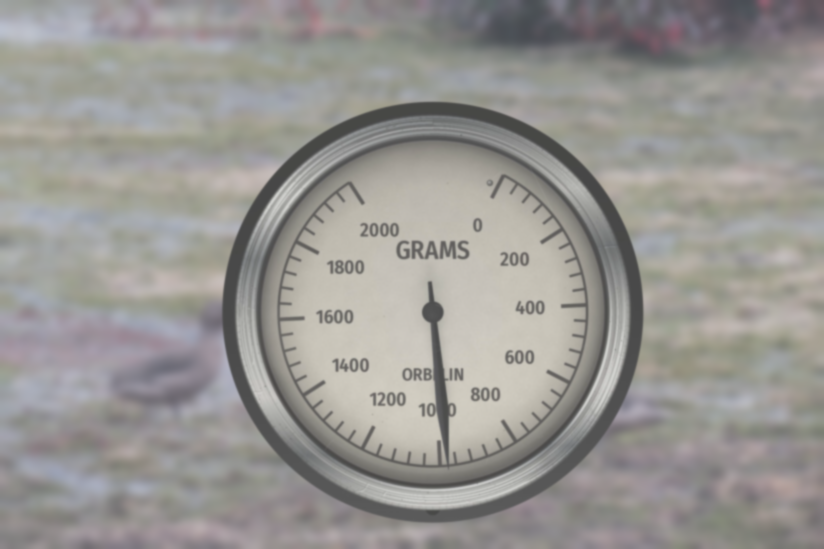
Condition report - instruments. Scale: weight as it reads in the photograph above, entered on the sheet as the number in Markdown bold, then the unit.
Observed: **980** g
